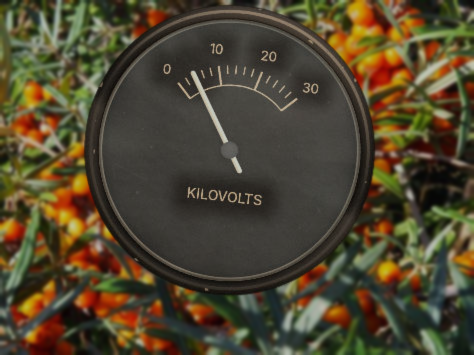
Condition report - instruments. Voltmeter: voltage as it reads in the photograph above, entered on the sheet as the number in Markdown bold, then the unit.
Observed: **4** kV
